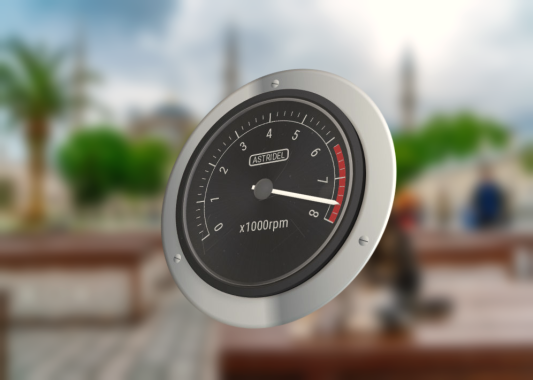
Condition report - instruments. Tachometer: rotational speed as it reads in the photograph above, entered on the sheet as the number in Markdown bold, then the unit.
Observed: **7600** rpm
